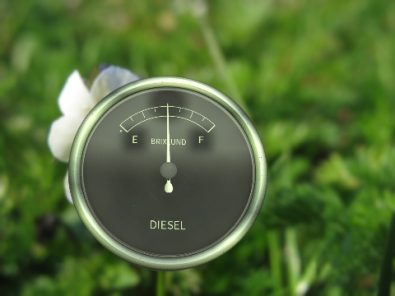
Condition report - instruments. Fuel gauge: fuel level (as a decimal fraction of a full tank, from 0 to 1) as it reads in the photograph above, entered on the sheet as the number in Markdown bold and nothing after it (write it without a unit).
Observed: **0.5**
